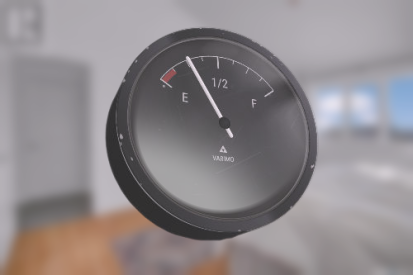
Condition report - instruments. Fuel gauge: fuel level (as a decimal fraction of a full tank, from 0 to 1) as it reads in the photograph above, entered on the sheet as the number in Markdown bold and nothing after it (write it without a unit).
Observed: **0.25**
